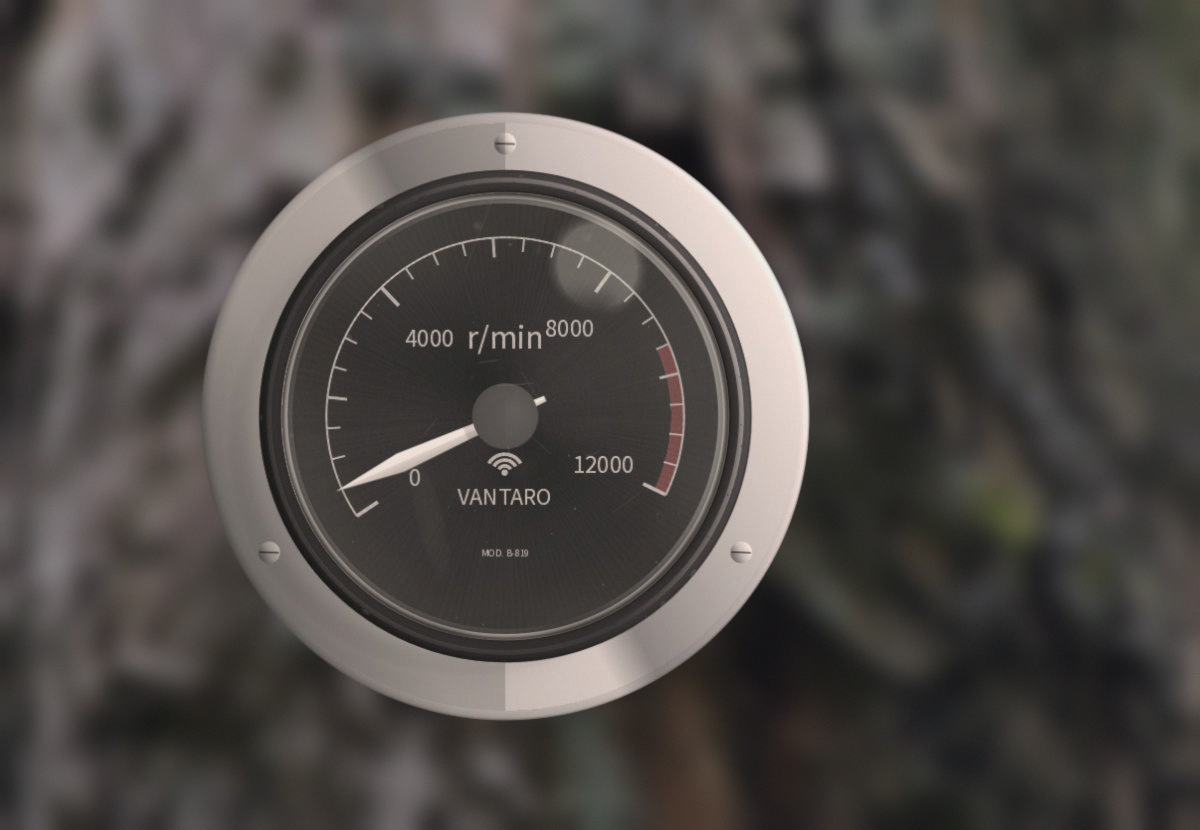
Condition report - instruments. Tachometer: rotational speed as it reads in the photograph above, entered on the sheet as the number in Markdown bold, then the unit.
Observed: **500** rpm
